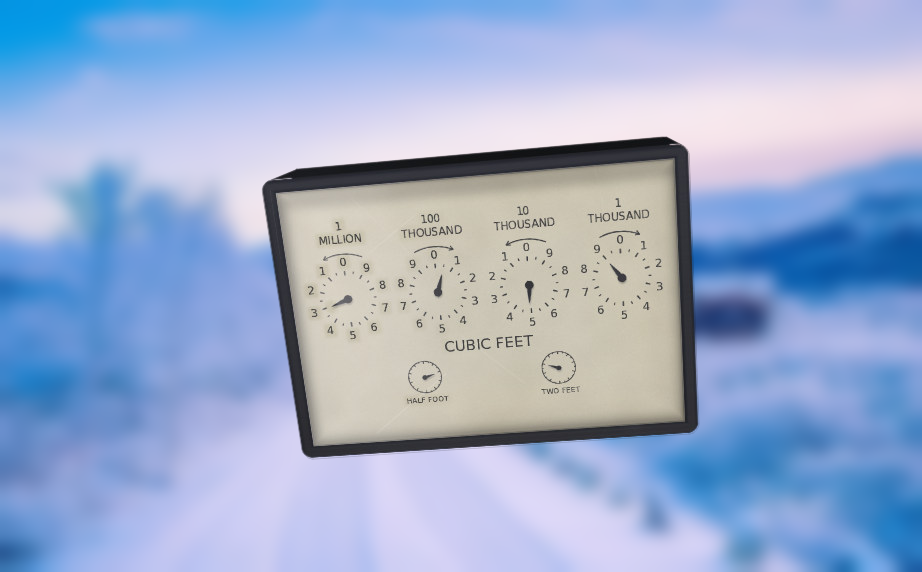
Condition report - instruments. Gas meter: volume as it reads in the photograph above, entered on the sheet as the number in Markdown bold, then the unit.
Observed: **304900** ft³
